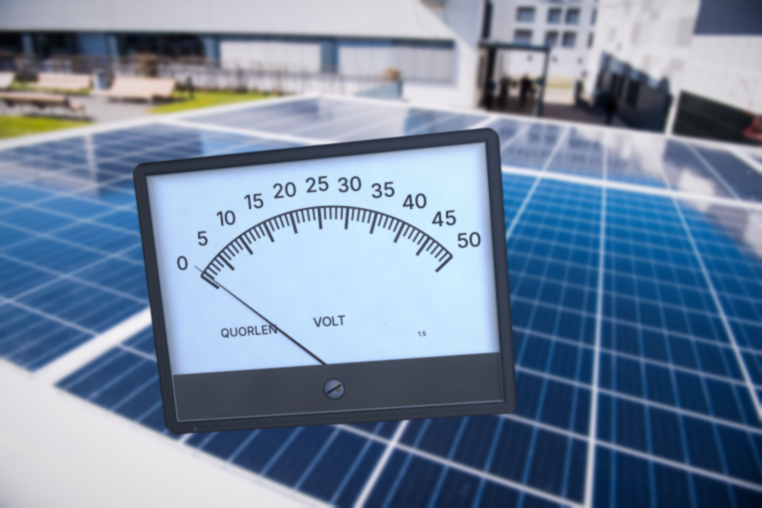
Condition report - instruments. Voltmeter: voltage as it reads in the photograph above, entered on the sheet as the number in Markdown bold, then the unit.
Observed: **1** V
